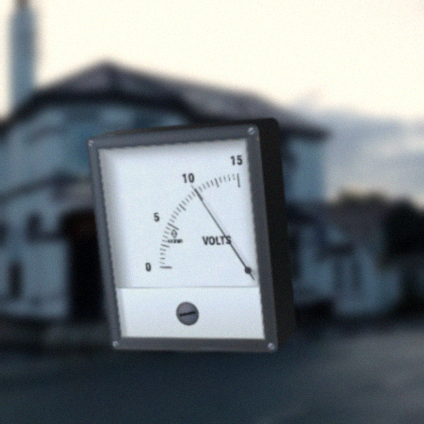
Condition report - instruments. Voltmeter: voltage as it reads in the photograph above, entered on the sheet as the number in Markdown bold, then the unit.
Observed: **10** V
